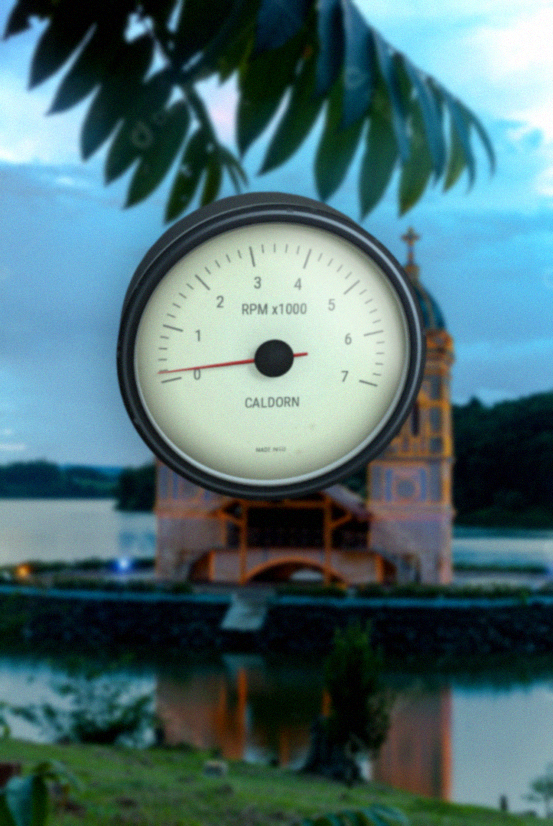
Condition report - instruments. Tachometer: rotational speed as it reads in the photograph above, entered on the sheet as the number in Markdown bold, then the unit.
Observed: **200** rpm
